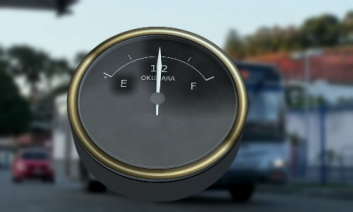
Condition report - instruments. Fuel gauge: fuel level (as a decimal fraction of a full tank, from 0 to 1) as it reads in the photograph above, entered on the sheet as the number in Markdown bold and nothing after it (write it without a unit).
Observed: **0.5**
